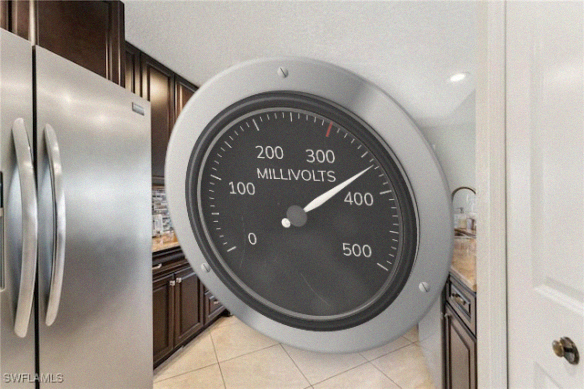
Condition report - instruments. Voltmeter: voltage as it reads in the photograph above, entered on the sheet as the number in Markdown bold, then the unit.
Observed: **365** mV
